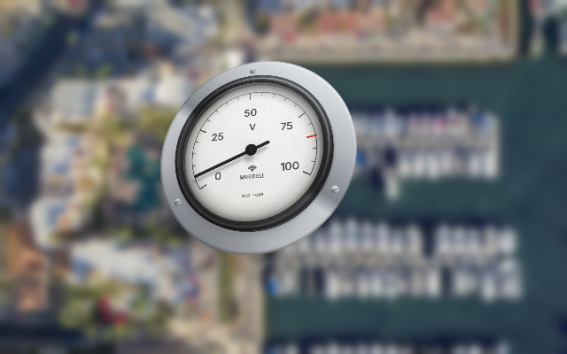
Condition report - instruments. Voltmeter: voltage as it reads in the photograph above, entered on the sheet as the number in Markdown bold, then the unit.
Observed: **5** V
